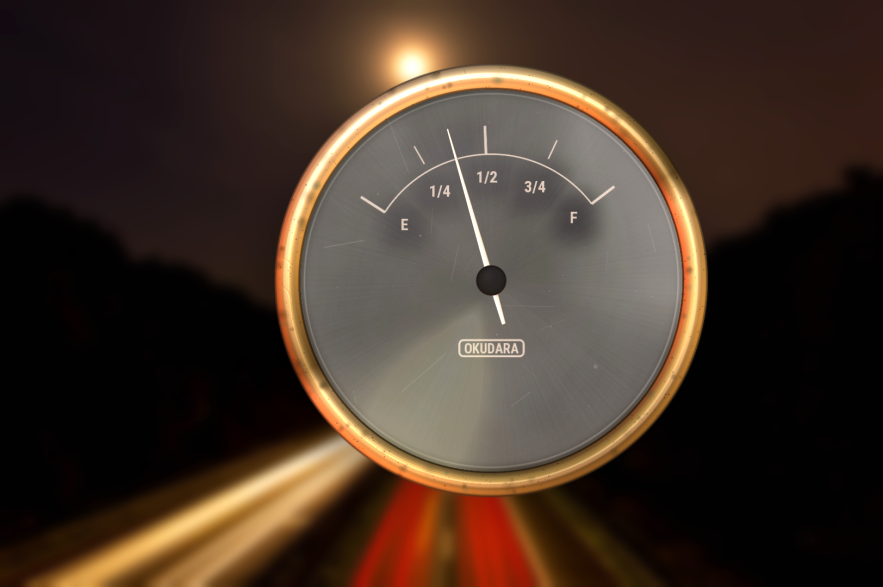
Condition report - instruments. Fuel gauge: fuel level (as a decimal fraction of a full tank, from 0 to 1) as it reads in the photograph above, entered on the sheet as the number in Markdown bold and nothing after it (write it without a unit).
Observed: **0.375**
